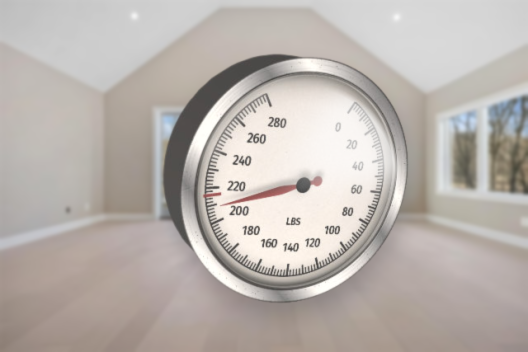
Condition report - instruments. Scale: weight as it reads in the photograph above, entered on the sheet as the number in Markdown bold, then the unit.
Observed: **210** lb
